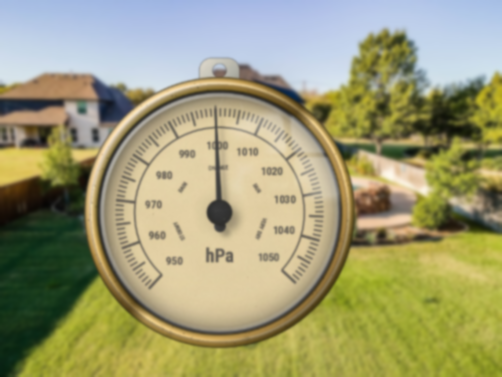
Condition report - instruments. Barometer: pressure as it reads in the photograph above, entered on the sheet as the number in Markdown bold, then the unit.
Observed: **1000** hPa
